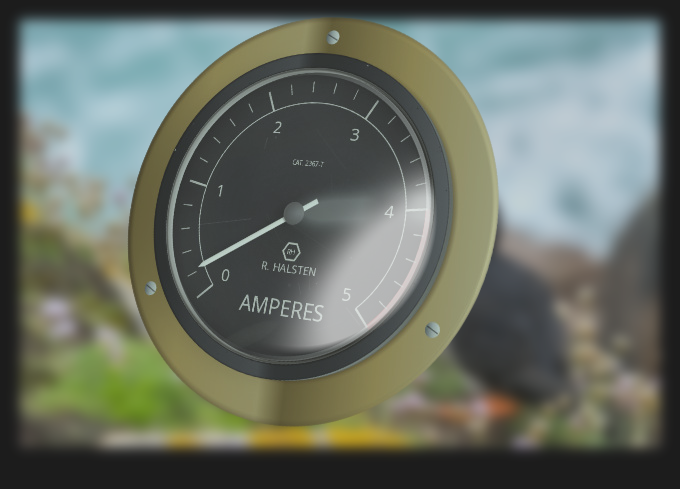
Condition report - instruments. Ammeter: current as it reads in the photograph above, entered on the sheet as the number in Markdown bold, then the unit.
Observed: **0.2** A
